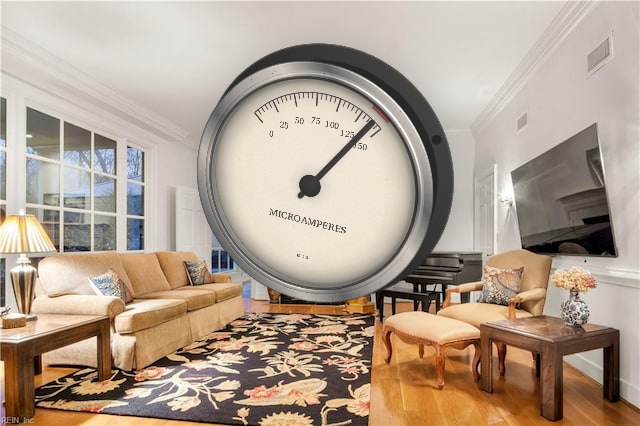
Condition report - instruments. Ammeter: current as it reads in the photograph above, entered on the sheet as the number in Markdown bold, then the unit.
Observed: **140** µA
